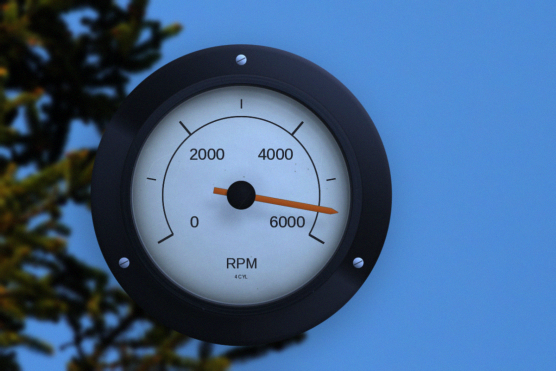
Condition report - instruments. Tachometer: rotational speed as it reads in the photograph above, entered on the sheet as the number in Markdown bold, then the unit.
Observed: **5500** rpm
